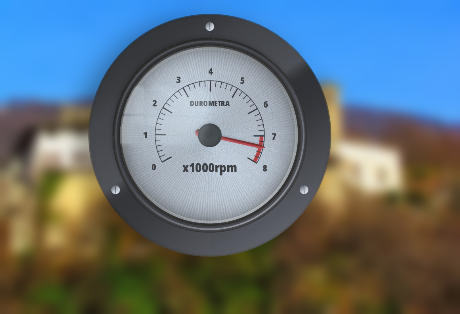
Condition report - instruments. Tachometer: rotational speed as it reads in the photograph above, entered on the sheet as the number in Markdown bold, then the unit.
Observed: **7400** rpm
